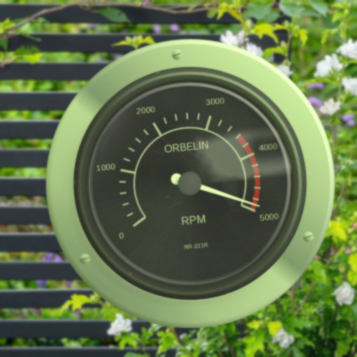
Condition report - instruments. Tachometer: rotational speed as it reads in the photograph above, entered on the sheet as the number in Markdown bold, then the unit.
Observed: **4900** rpm
